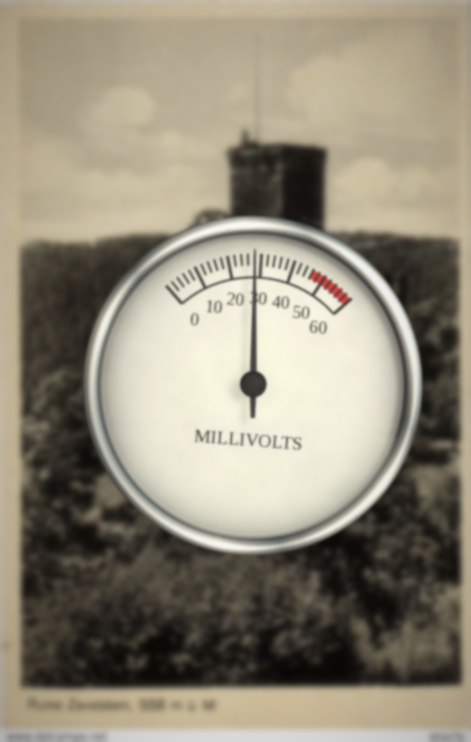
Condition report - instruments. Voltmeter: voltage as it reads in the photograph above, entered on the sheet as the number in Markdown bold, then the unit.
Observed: **28** mV
